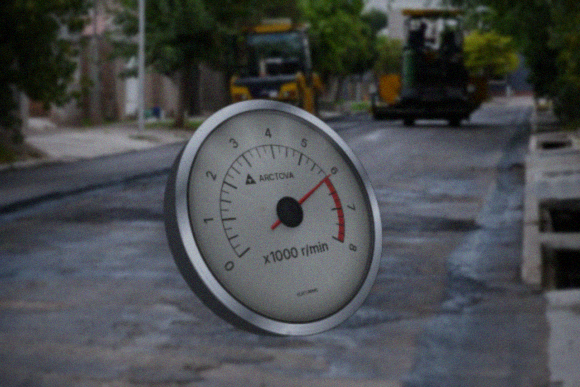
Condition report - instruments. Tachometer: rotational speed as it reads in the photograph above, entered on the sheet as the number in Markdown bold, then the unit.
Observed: **6000** rpm
